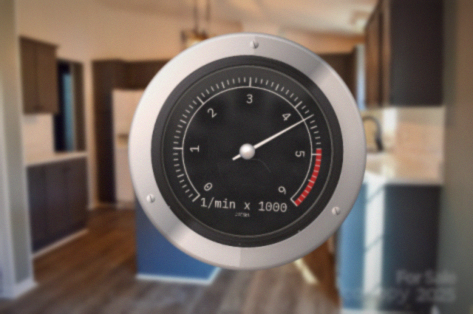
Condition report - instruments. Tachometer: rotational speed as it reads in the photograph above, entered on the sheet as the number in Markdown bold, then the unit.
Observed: **4300** rpm
